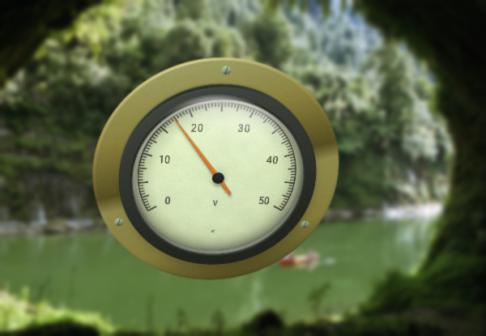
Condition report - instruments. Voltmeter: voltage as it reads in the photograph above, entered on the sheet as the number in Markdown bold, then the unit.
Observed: **17.5** V
